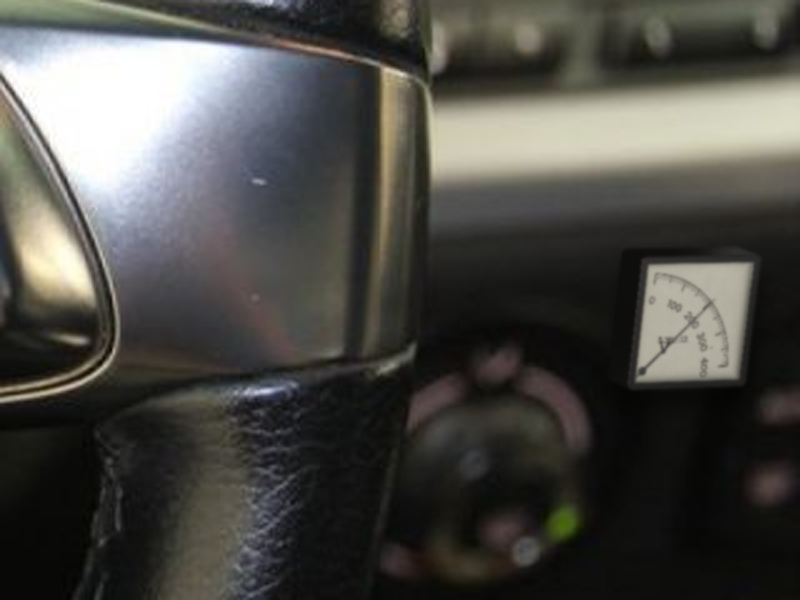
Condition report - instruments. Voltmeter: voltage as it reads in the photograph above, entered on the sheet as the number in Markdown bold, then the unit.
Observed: **200** V
